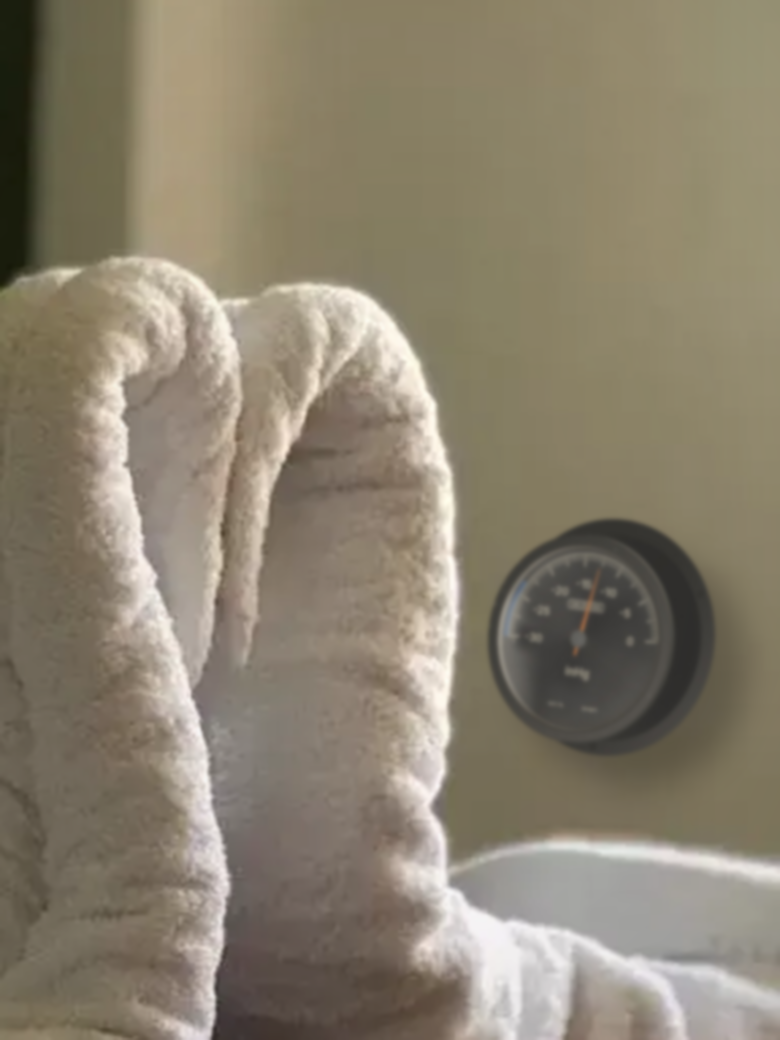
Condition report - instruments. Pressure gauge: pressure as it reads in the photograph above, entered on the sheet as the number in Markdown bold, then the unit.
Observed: **-12.5** inHg
